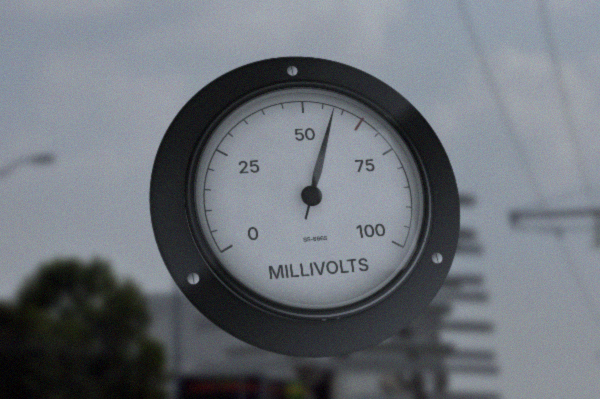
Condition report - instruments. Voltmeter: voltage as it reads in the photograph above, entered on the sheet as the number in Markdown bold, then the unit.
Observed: **57.5** mV
